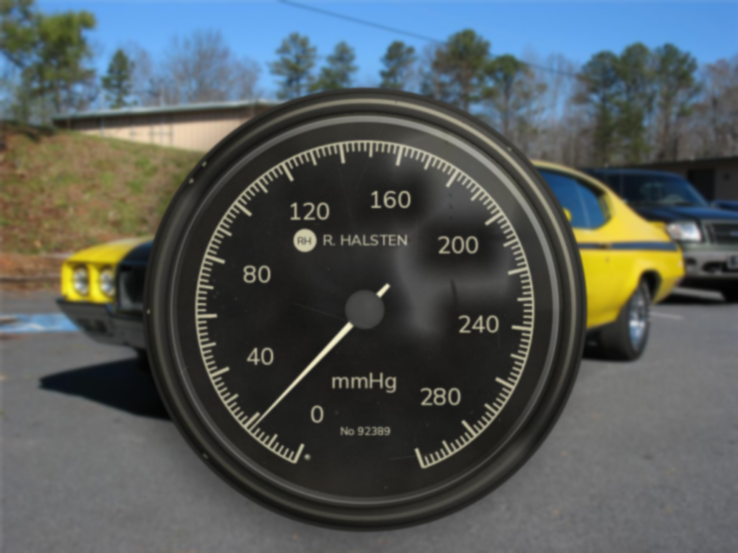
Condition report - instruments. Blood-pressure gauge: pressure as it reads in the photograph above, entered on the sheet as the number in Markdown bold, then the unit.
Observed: **18** mmHg
